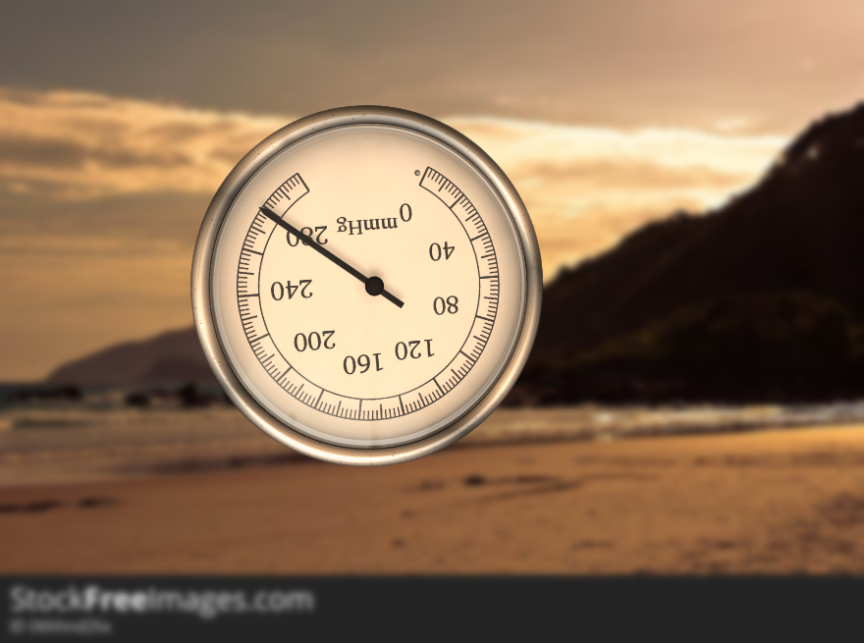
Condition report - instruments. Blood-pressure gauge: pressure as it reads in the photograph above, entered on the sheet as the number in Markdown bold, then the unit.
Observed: **278** mmHg
